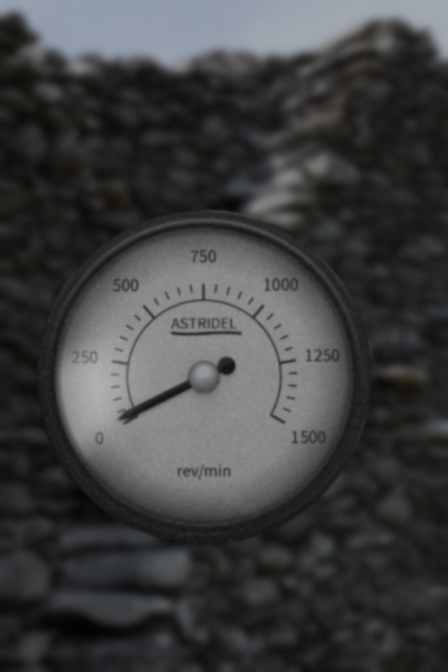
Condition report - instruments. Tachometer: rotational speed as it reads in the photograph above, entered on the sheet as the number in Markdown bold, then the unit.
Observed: **25** rpm
